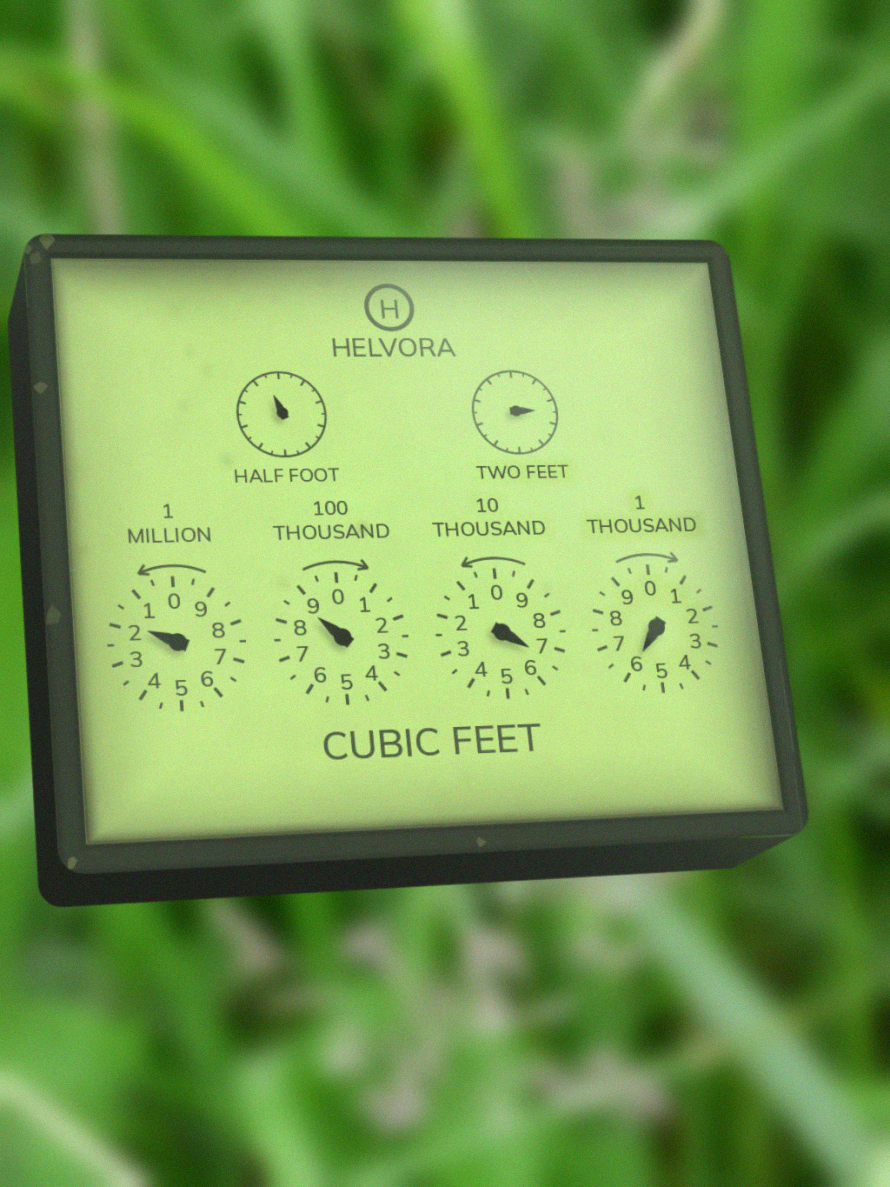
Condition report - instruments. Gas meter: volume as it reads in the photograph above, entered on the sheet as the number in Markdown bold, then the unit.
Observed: **186600** ft³
